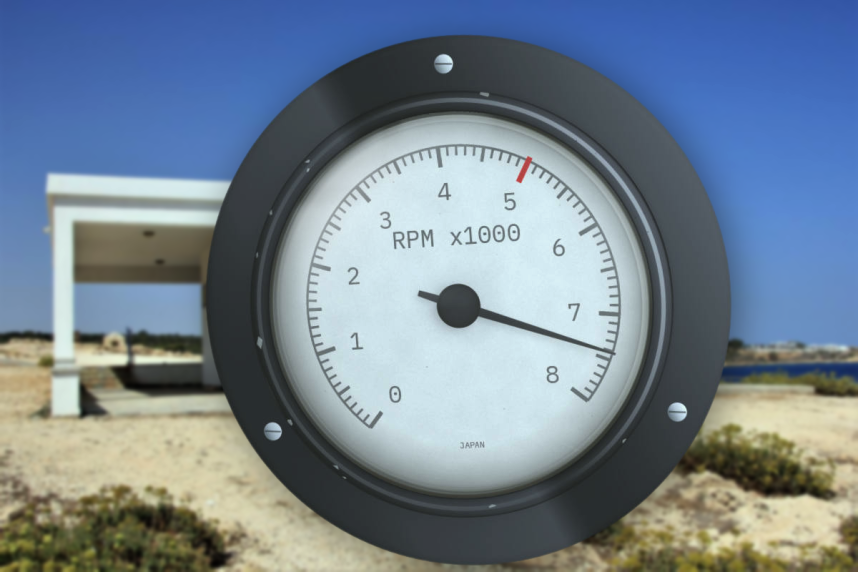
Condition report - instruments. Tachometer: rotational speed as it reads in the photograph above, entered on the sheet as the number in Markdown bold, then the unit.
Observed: **7400** rpm
